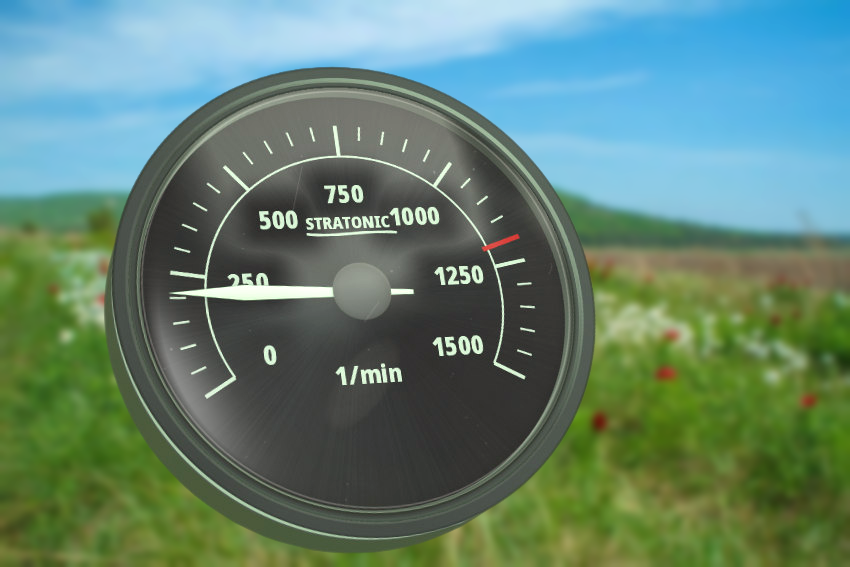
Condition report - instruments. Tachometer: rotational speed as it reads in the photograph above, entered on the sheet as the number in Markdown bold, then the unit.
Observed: **200** rpm
